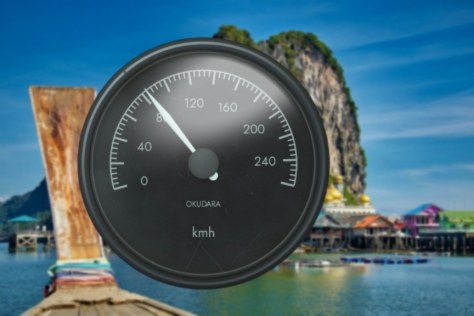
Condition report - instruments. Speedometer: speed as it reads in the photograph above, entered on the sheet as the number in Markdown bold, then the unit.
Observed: **84** km/h
